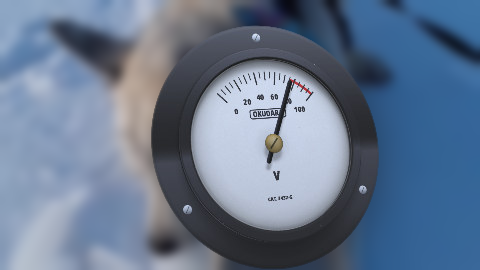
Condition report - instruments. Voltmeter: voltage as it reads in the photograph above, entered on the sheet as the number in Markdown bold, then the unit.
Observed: **75** V
